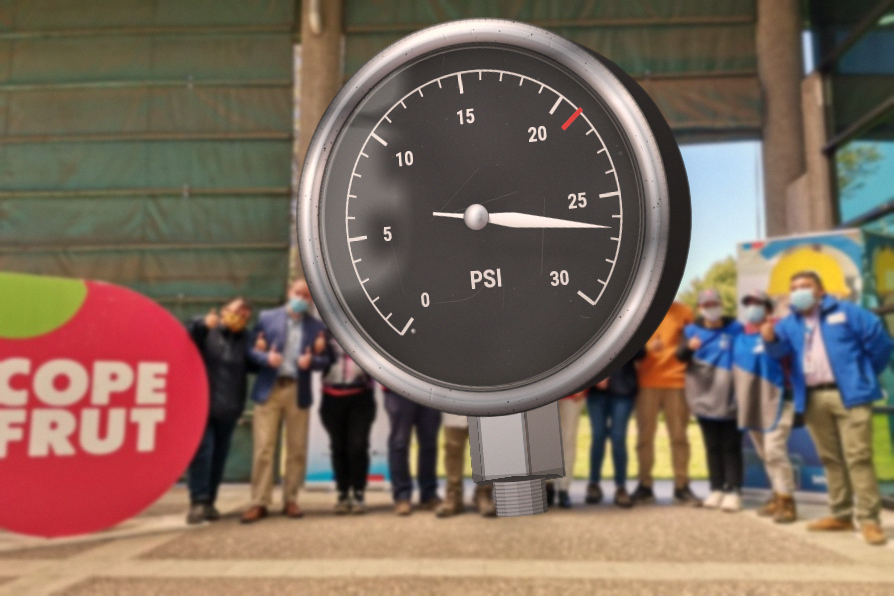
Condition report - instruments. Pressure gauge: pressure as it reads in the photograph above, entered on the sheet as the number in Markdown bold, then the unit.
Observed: **26.5** psi
